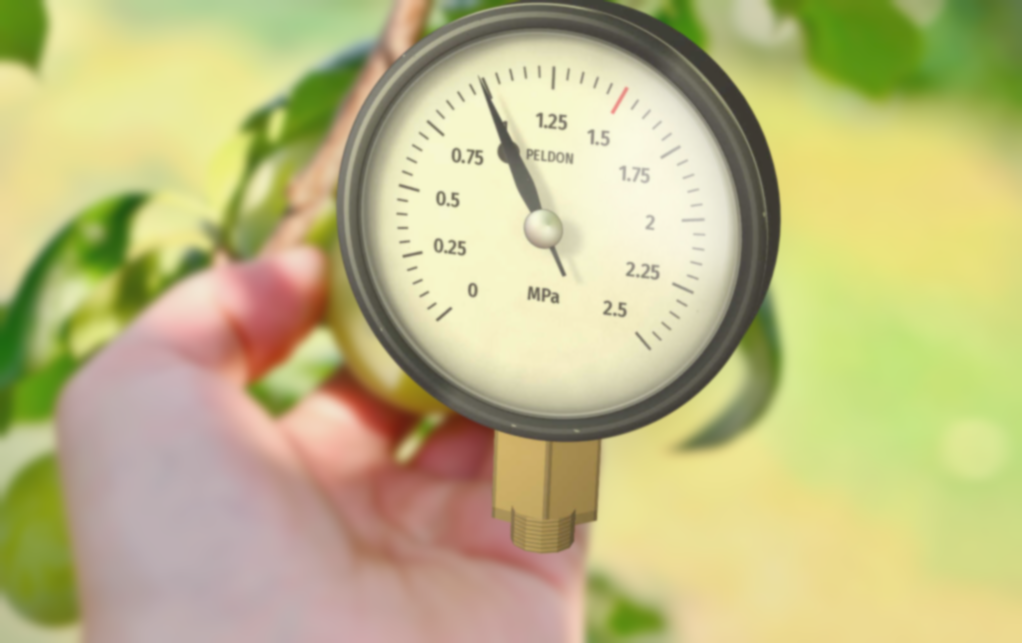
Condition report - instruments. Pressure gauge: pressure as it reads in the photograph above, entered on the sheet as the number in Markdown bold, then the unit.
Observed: **1** MPa
